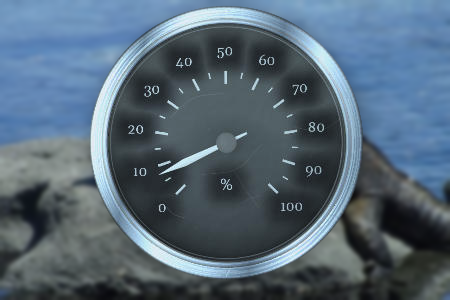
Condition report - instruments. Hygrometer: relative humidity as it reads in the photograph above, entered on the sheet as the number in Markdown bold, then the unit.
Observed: **7.5** %
